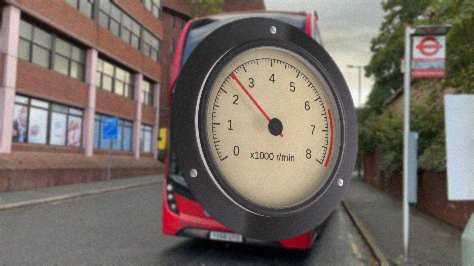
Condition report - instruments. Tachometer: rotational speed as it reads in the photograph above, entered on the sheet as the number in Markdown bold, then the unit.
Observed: **2500** rpm
